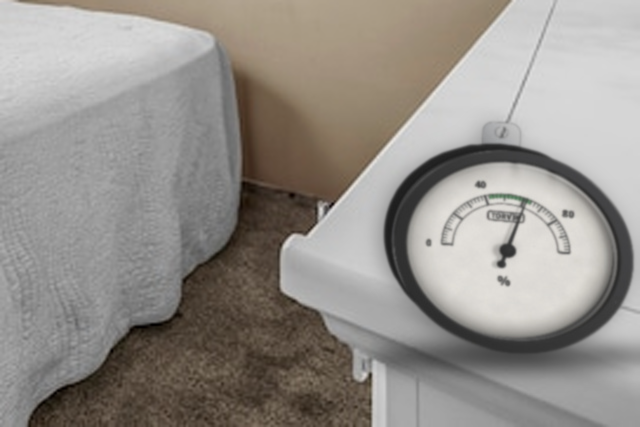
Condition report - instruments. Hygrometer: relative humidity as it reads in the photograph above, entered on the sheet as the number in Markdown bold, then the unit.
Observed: **60** %
